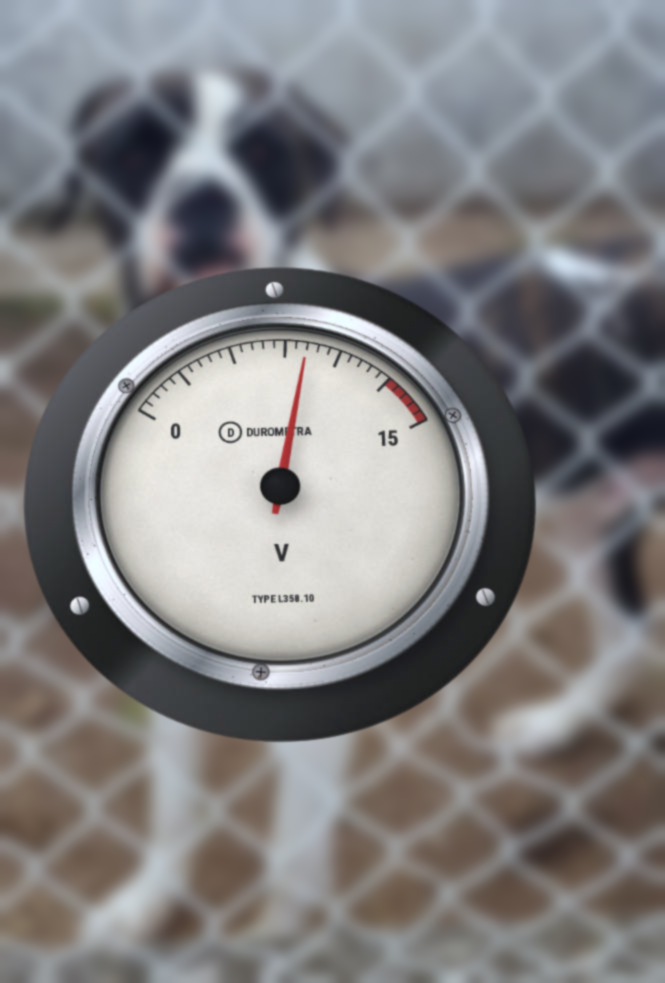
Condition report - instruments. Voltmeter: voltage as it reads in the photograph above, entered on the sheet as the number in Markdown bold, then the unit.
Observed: **8.5** V
